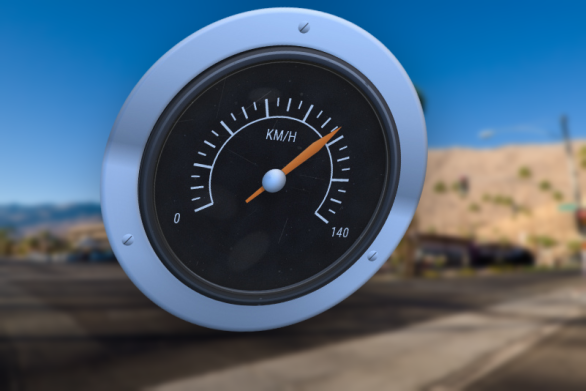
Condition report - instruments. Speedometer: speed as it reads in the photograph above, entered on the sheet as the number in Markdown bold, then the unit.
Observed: **95** km/h
